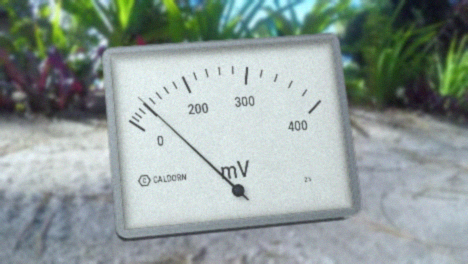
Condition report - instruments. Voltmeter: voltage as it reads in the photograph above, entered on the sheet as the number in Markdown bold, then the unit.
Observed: **100** mV
